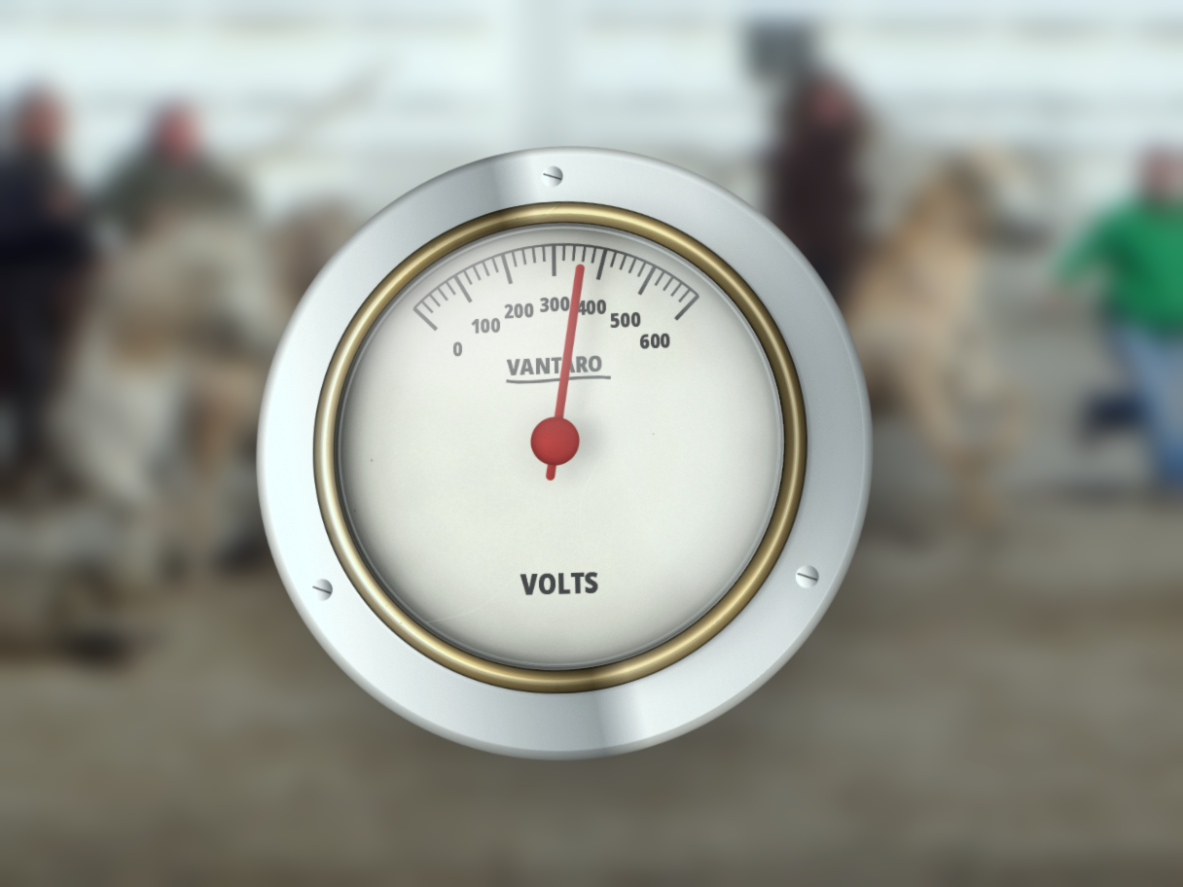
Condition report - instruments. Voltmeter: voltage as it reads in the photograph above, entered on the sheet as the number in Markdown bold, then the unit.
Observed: **360** V
